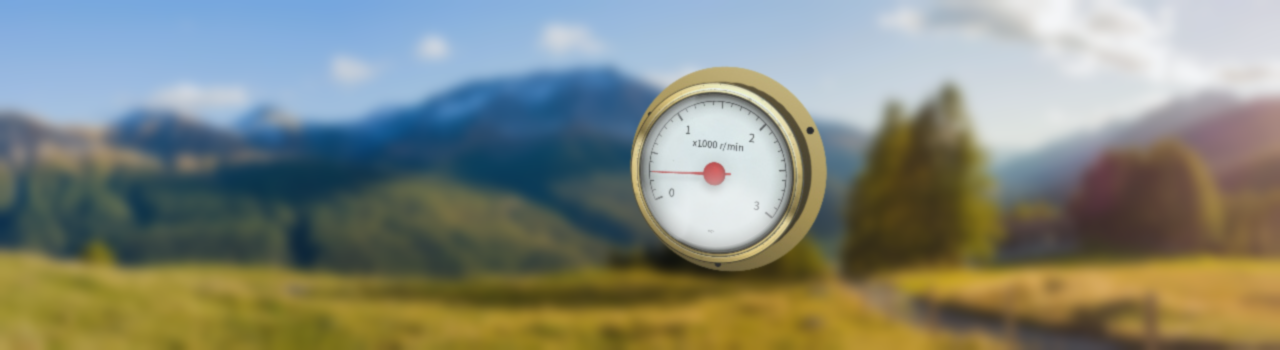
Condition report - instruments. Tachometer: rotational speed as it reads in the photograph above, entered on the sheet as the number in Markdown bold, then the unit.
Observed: **300** rpm
